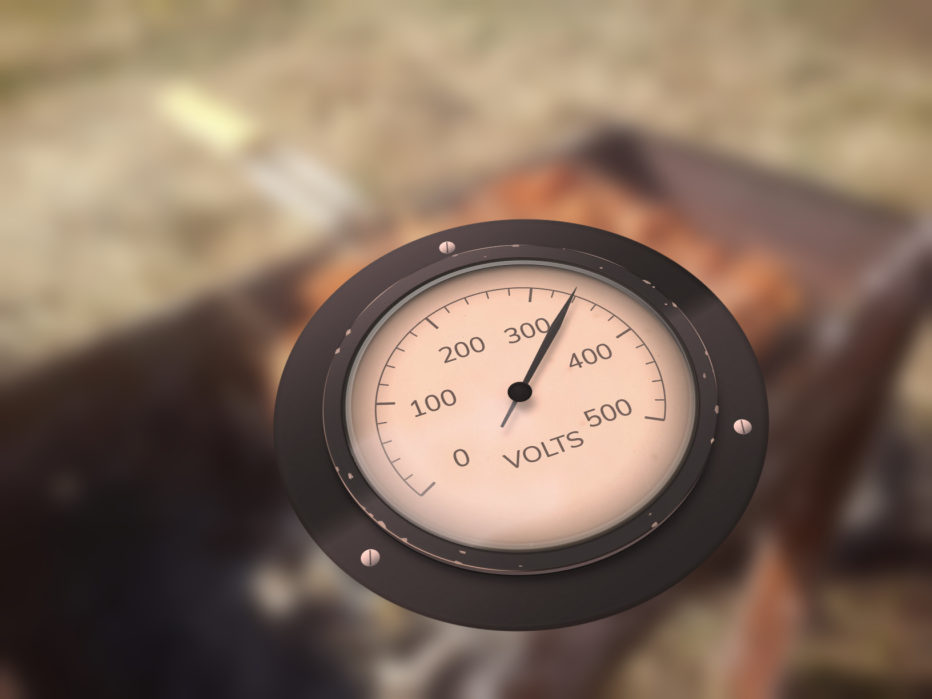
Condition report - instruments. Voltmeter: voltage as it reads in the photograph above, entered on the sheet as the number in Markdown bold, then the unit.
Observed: **340** V
